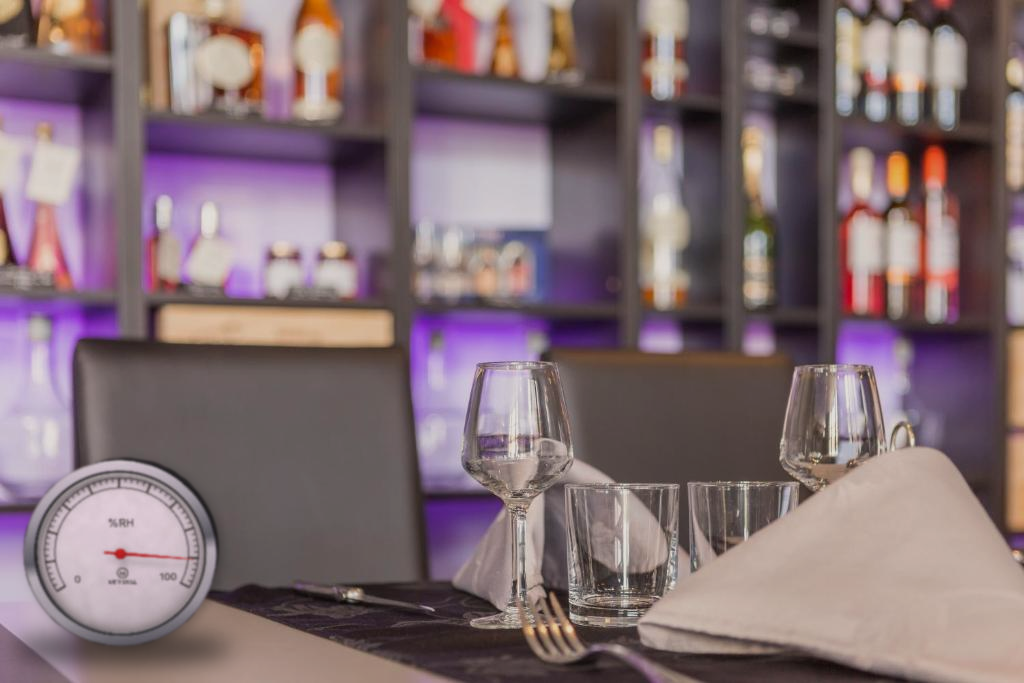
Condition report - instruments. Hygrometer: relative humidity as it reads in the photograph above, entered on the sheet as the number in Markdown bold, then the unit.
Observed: **90** %
